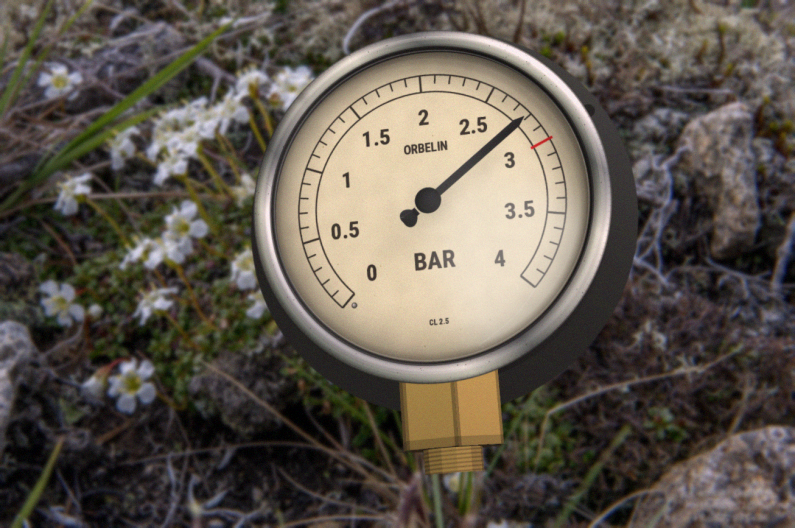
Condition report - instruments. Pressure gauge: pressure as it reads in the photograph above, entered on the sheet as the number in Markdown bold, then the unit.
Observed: **2.8** bar
